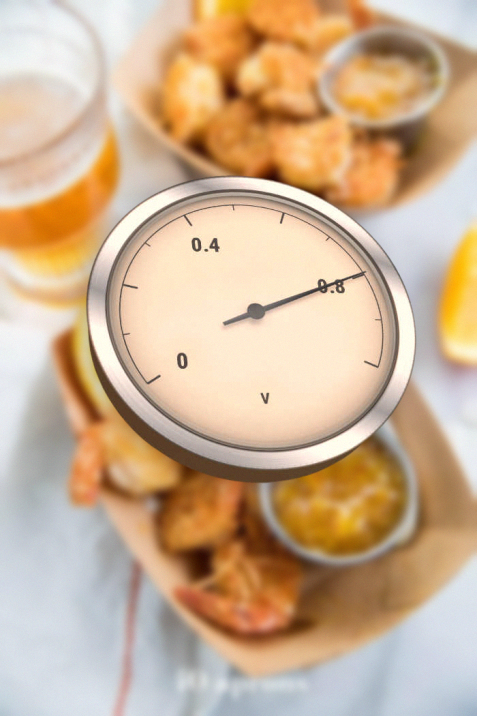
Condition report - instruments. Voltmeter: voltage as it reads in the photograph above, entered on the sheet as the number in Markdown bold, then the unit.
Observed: **0.8** V
